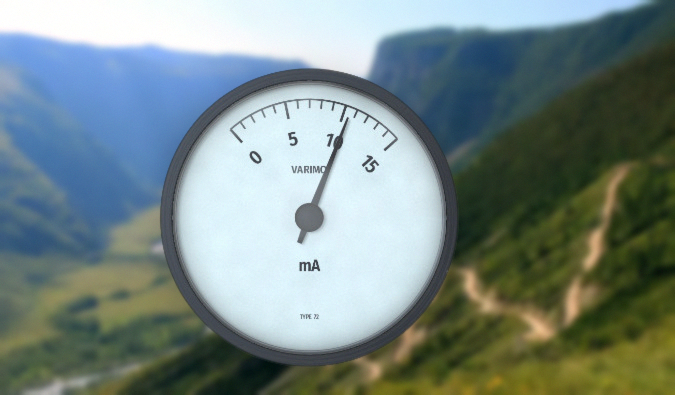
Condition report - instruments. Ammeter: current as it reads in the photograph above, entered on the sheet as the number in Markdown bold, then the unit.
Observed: **10.5** mA
